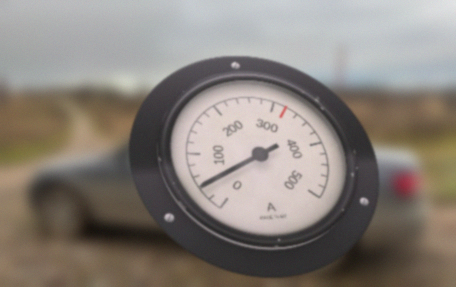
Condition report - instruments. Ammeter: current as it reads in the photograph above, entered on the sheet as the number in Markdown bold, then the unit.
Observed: **40** A
